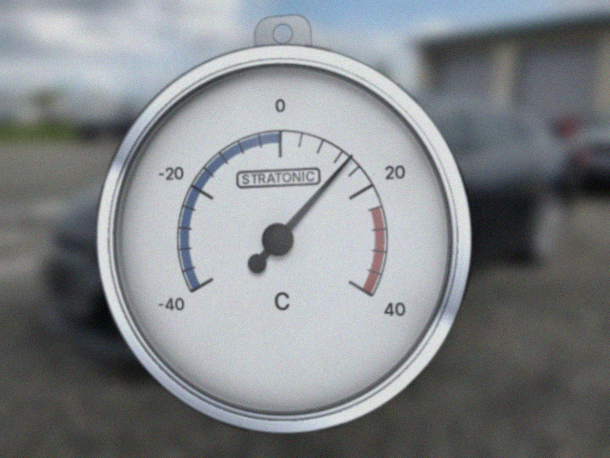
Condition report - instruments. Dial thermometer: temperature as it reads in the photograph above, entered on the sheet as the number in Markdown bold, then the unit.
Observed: **14** °C
